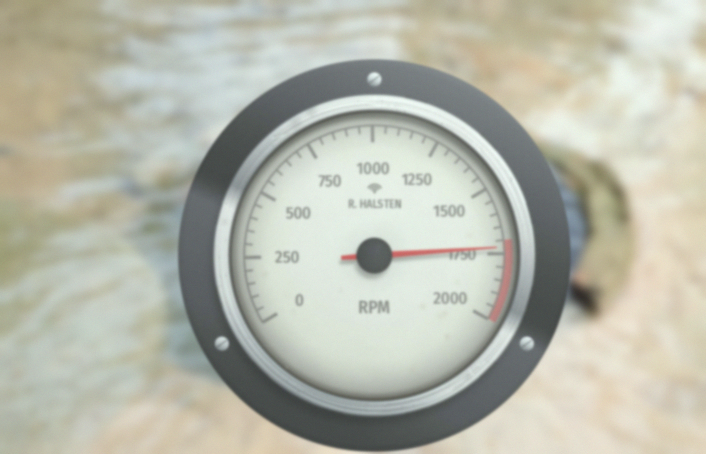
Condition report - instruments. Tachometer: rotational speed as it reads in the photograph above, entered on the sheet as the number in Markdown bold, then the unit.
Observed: **1725** rpm
